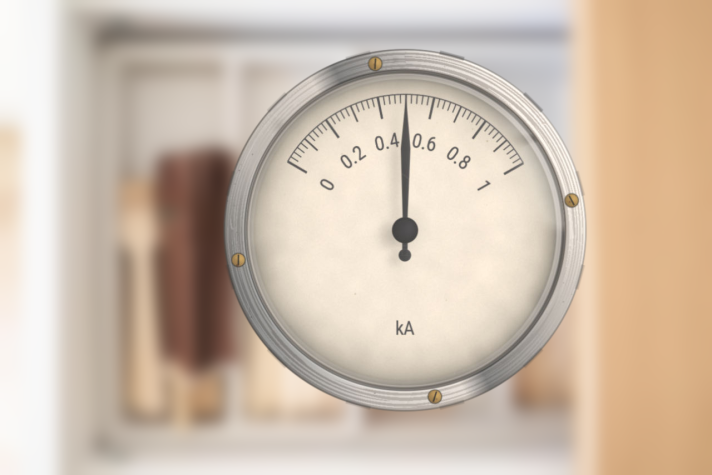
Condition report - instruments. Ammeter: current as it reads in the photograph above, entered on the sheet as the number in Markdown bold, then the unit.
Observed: **0.5** kA
